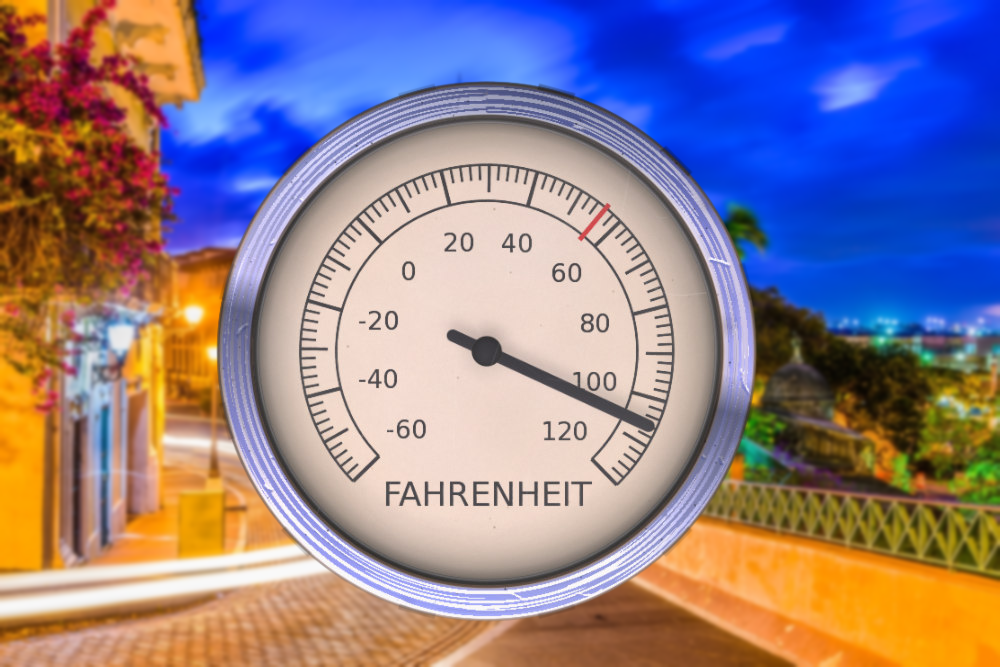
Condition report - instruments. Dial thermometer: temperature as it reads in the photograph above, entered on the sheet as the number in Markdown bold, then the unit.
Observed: **106** °F
